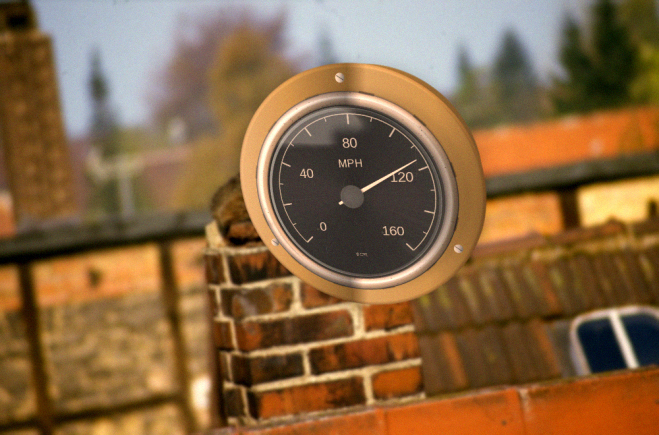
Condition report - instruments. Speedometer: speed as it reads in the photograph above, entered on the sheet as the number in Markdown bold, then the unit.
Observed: **115** mph
